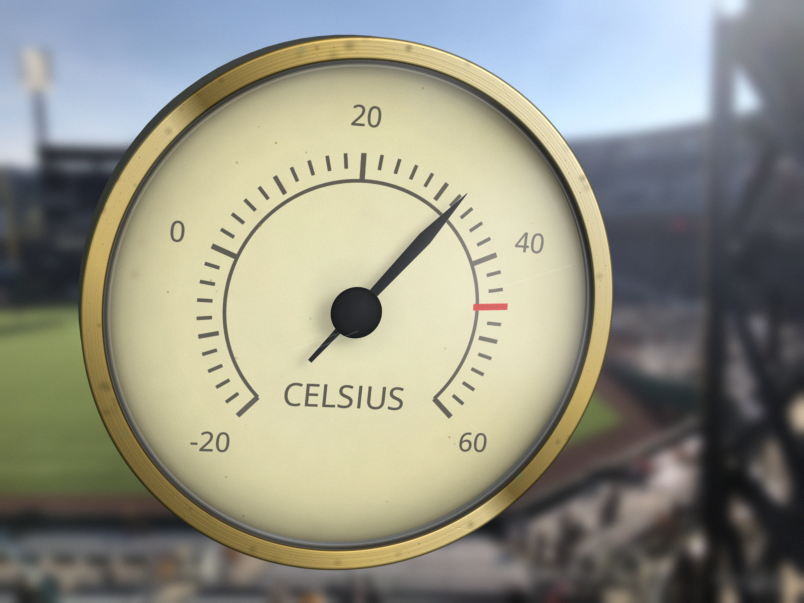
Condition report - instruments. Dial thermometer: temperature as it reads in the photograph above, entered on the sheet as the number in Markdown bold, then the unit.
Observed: **32** °C
